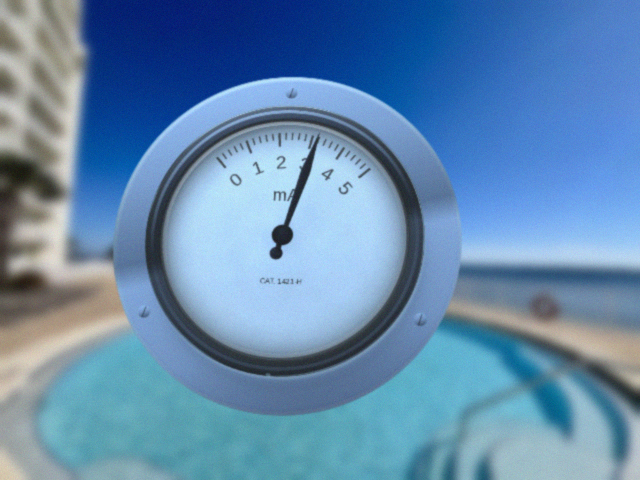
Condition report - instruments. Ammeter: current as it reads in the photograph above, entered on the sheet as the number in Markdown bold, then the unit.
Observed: **3.2** mA
